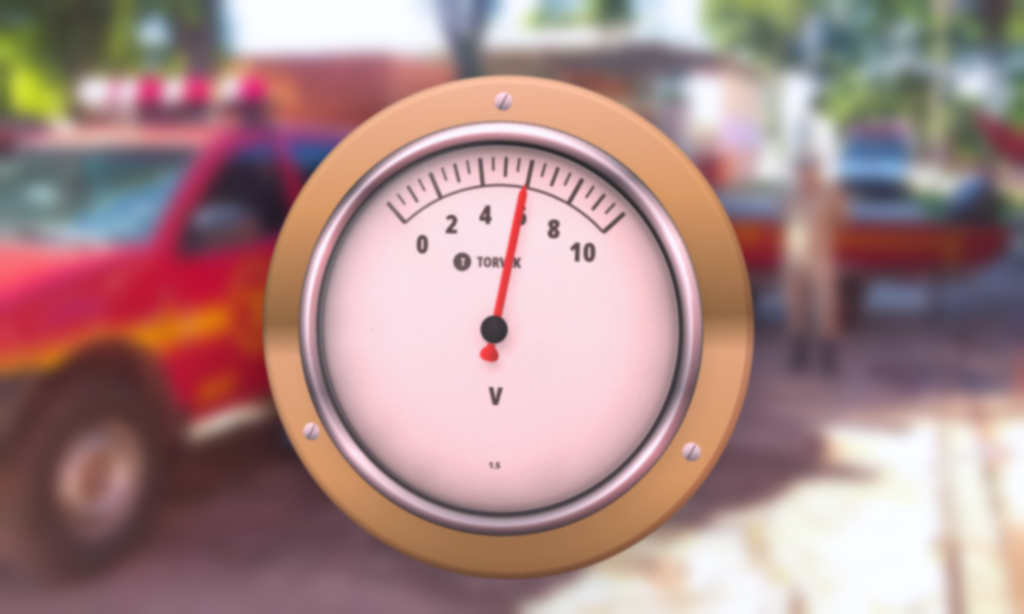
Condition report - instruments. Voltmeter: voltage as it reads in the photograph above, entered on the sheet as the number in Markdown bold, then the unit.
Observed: **6** V
